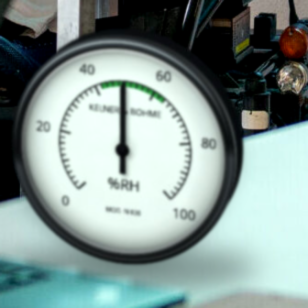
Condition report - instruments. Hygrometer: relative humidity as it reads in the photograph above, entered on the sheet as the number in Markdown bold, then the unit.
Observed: **50** %
